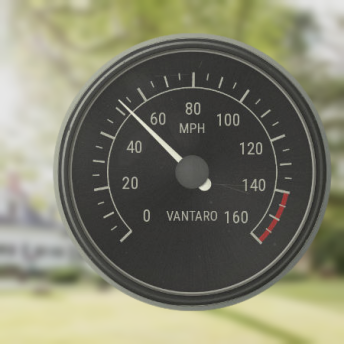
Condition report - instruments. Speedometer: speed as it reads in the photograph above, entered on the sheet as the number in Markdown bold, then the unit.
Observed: **52.5** mph
